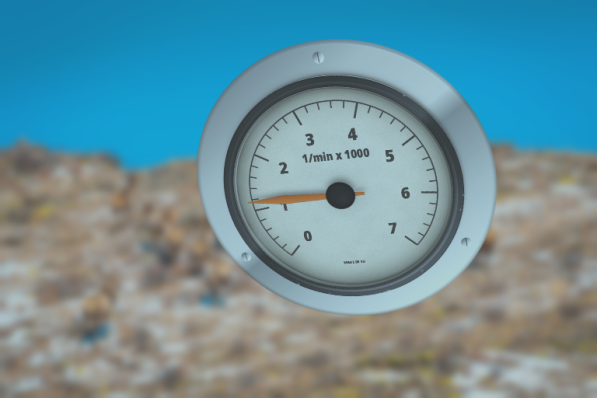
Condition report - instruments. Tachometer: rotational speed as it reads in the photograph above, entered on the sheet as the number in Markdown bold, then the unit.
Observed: **1200** rpm
